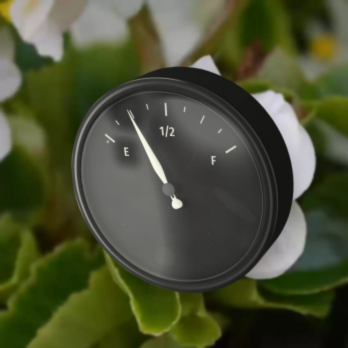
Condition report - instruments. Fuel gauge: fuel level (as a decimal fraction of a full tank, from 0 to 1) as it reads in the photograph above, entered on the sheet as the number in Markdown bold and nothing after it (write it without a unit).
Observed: **0.25**
